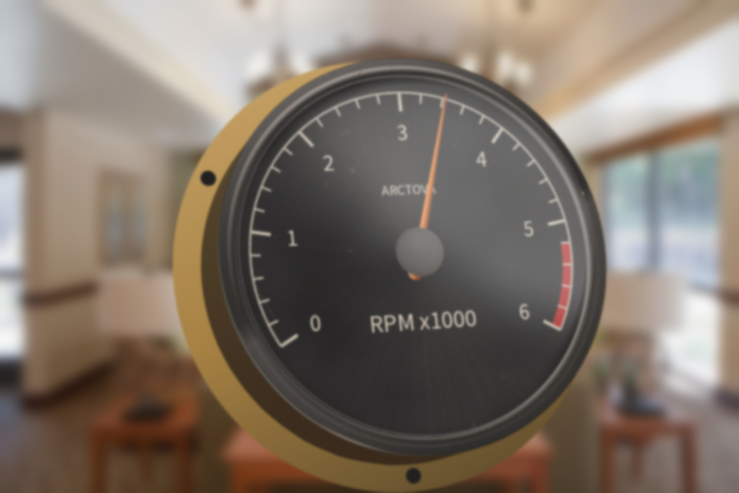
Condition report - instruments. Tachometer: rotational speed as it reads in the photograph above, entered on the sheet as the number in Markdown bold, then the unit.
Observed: **3400** rpm
